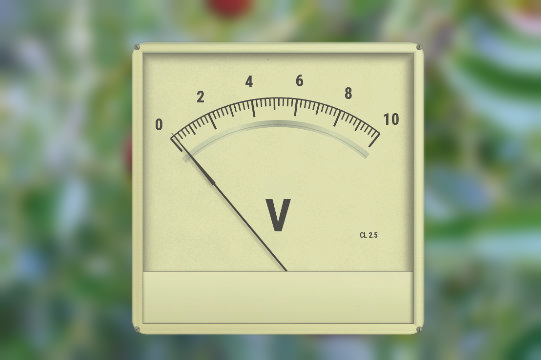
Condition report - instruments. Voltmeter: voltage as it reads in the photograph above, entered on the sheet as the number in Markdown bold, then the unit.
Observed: **0.2** V
